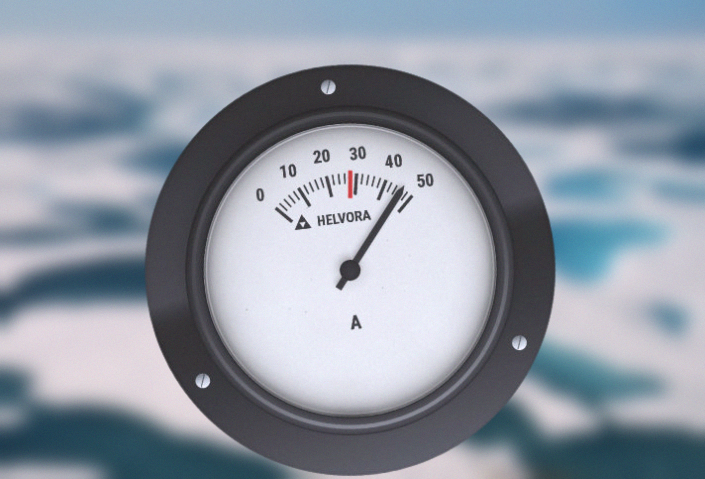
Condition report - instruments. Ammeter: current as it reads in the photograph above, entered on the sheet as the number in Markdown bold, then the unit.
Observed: **46** A
